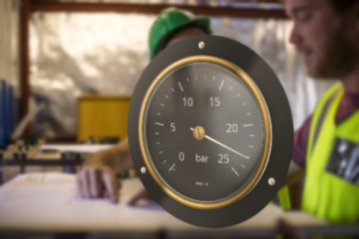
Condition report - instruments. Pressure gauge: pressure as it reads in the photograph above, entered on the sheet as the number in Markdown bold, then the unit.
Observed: **23** bar
